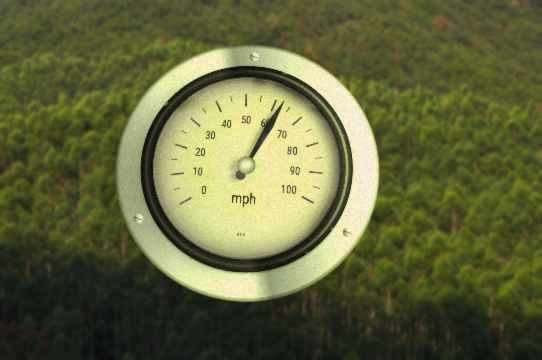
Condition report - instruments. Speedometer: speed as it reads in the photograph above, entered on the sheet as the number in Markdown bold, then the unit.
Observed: **62.5** mph
